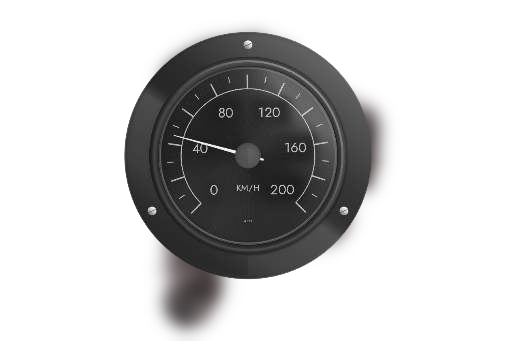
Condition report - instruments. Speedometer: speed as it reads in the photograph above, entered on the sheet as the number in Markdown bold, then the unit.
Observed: **45** km/h
